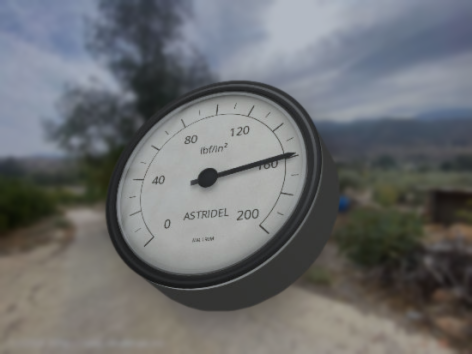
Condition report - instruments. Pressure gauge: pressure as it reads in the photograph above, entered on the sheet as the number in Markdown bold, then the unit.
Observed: **160** psi
